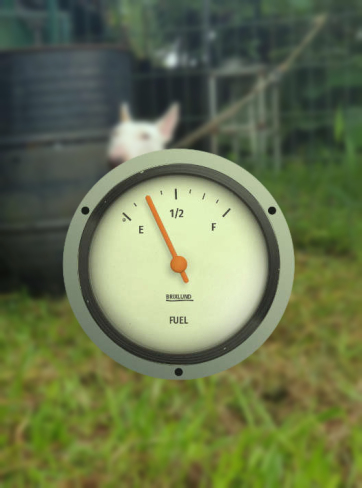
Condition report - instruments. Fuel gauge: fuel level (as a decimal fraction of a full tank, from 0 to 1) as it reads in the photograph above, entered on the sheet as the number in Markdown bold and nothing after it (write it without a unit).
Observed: **0.25**
